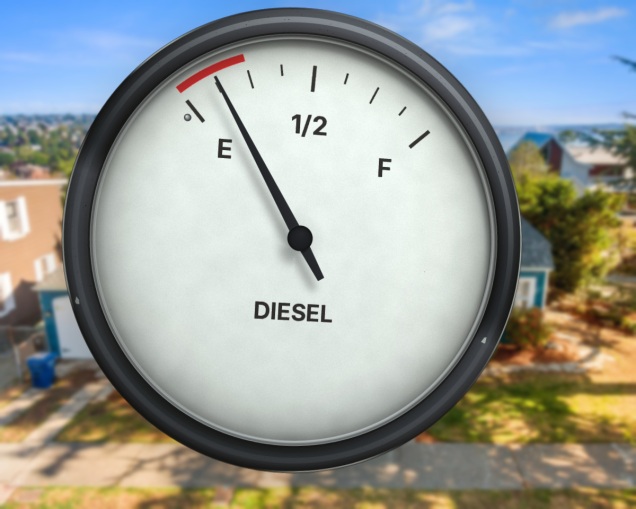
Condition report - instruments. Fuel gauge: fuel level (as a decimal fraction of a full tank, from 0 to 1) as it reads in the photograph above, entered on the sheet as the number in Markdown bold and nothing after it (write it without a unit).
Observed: **0.125**
